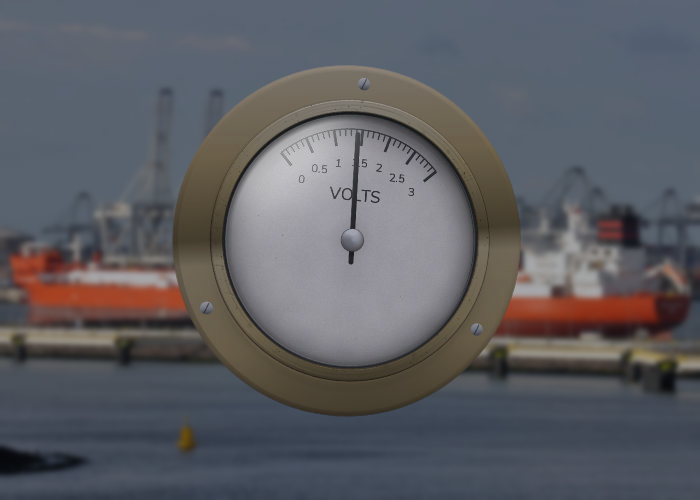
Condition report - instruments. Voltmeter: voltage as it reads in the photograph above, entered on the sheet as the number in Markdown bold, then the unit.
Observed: **1.4** V
